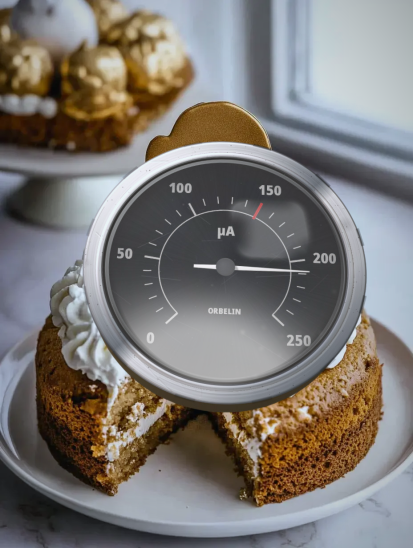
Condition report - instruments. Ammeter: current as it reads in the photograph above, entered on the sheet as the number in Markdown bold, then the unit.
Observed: **210** µA
